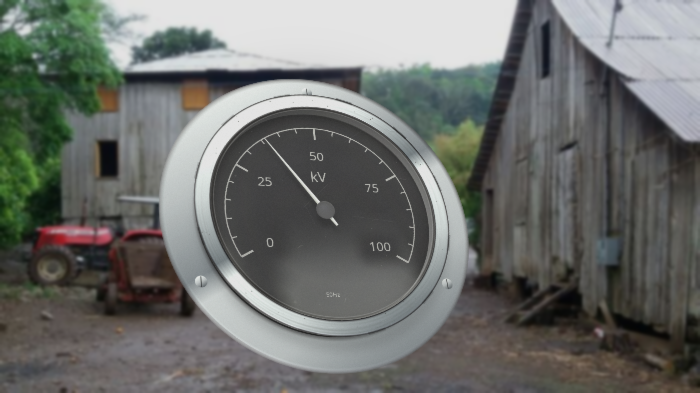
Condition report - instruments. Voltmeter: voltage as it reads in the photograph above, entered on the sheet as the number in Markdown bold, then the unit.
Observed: **35** kV
